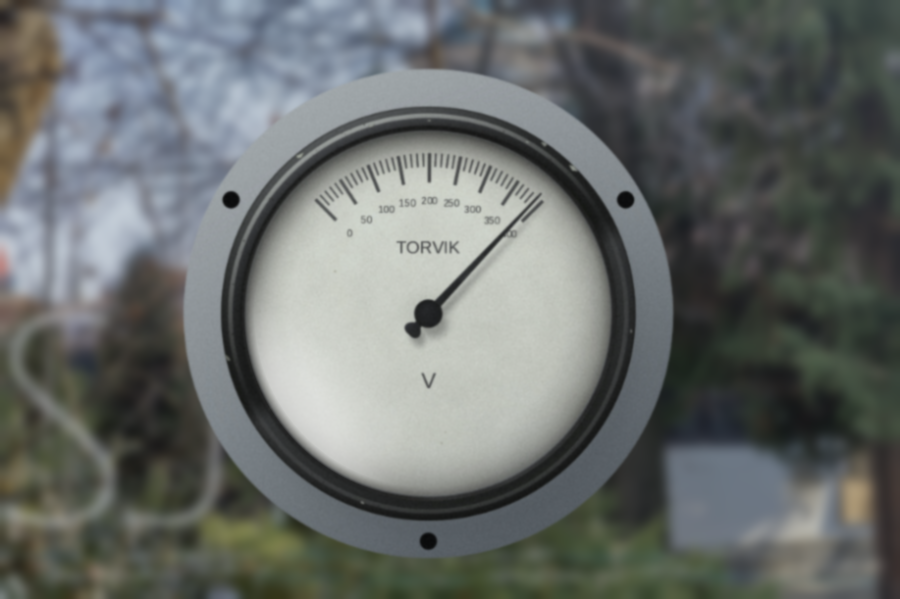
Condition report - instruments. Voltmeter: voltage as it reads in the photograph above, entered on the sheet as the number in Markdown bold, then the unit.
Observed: **390** V
